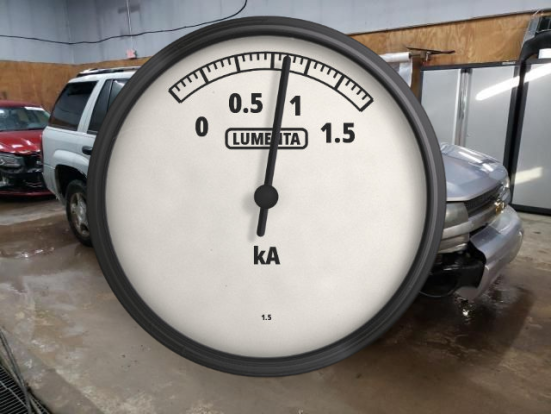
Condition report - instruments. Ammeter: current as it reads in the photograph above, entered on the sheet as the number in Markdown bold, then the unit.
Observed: **0.85** kA
